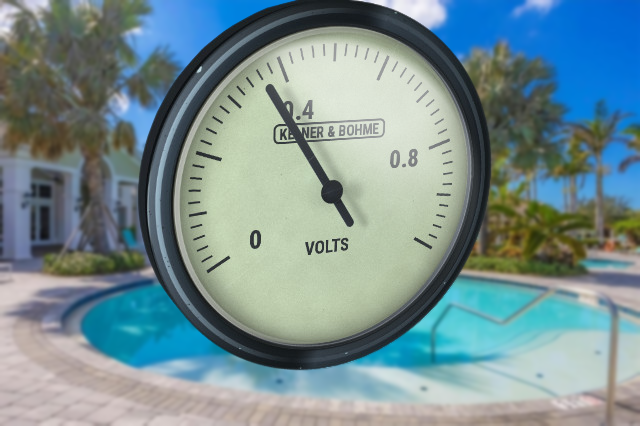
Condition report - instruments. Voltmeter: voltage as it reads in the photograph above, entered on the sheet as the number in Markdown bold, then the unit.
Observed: **0.36** V
